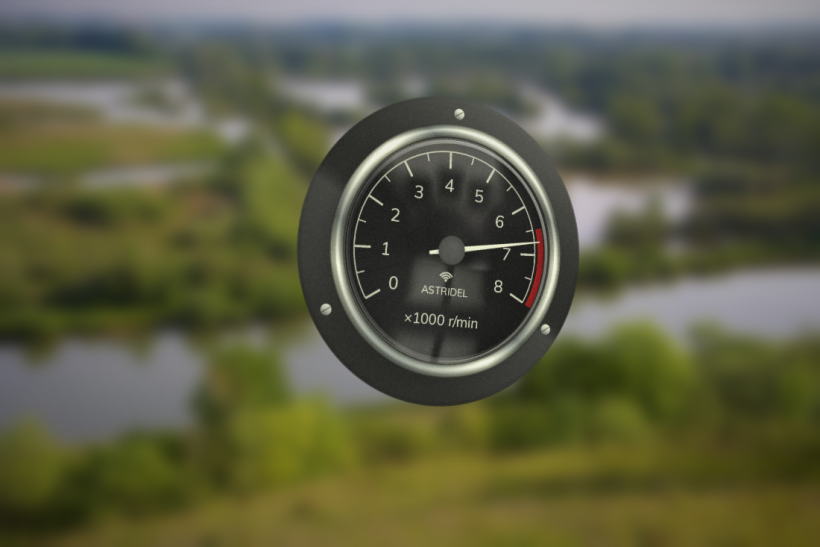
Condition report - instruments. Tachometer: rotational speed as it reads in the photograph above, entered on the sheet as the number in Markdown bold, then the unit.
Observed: **6750** rpm
